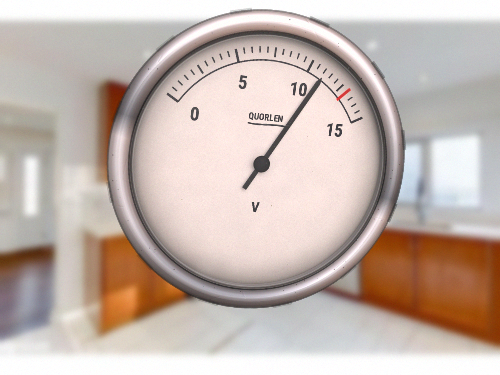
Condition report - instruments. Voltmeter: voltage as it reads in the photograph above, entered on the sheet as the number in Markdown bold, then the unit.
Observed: **11** V
